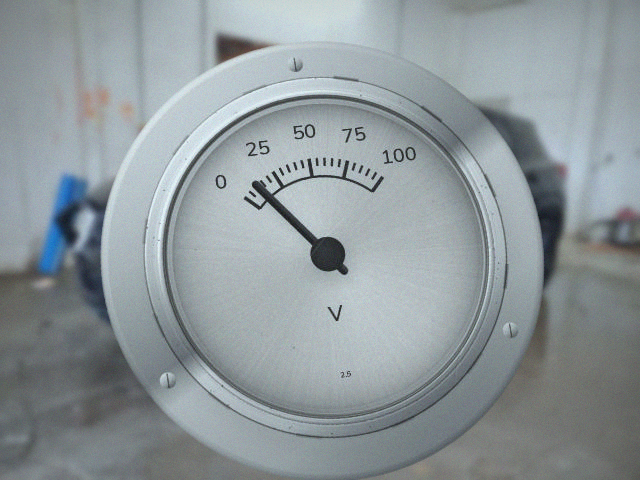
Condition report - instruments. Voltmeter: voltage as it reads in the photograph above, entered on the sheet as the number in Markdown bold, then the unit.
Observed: **10** V
